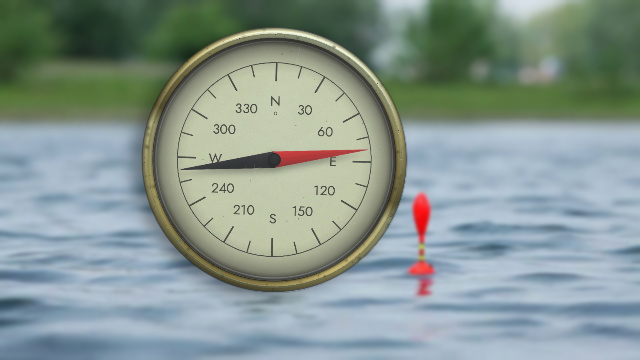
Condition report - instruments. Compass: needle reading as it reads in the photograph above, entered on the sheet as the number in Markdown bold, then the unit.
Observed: **82.5** °
